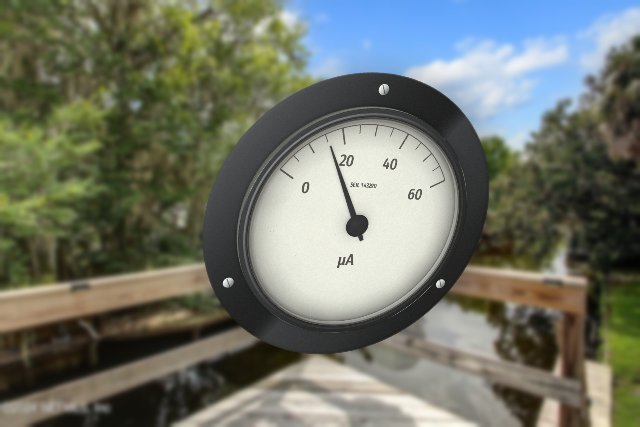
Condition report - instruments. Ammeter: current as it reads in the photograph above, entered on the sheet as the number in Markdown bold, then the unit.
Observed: **15** µA
